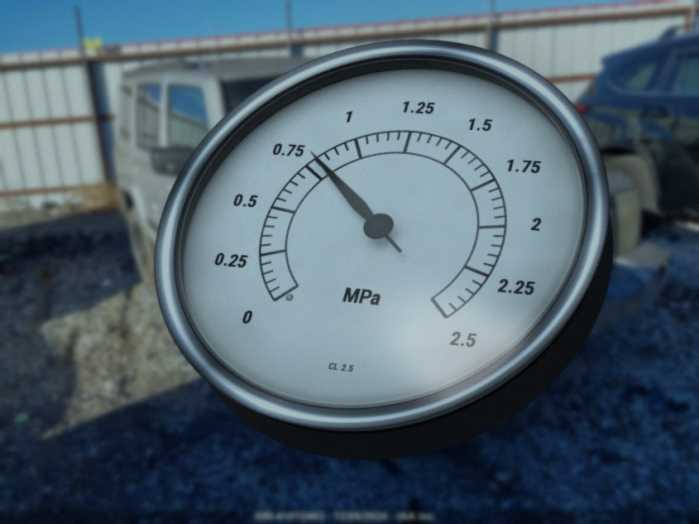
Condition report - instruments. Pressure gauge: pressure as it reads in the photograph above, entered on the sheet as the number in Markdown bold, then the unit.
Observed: **0.8** MPa
